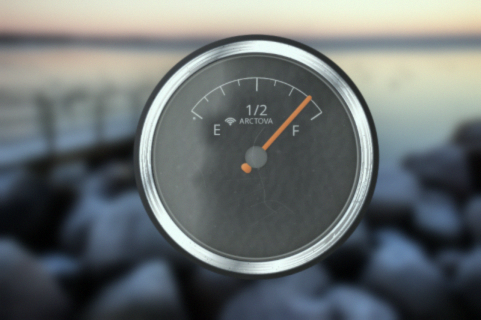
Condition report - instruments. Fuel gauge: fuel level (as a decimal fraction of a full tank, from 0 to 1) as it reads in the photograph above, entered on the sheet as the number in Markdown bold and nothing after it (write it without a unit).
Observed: **0.875**
